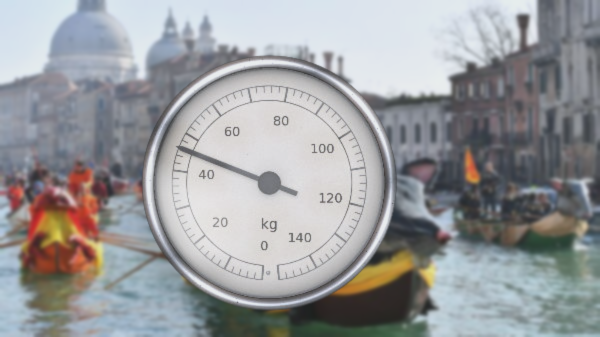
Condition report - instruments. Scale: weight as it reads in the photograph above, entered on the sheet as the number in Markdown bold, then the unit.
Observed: **46** kg
